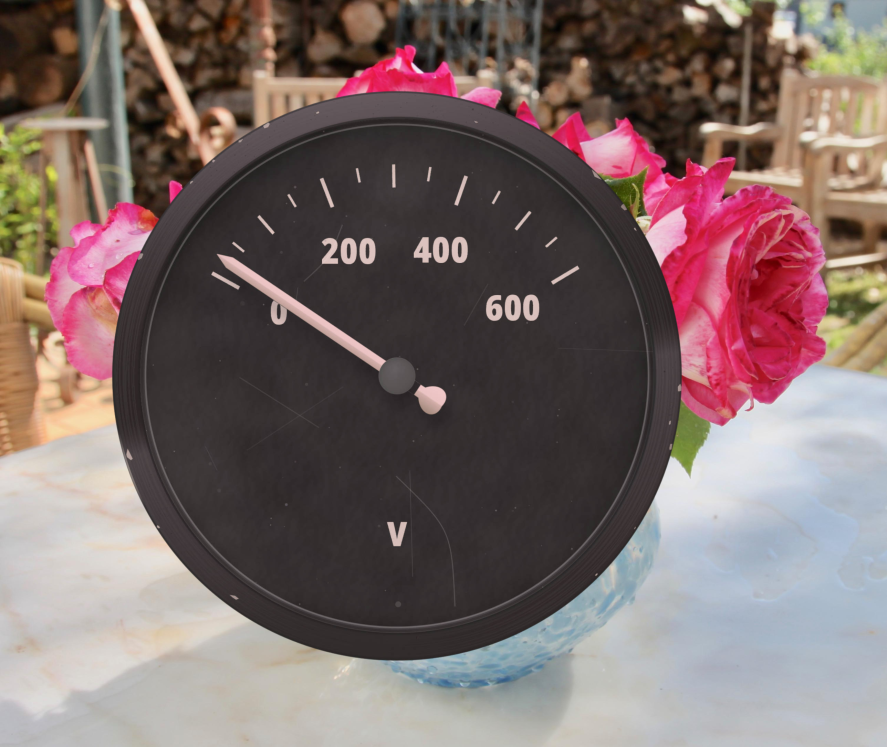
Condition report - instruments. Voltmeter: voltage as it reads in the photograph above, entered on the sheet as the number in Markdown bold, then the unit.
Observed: **25** V
